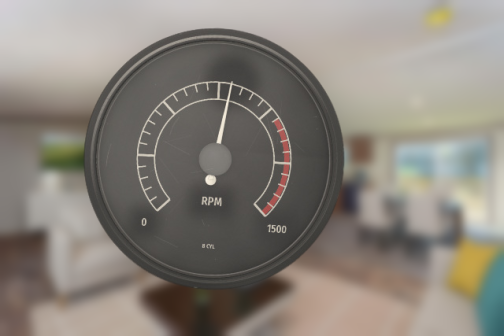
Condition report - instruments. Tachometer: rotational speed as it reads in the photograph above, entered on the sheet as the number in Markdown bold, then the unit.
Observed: **800** rpm
